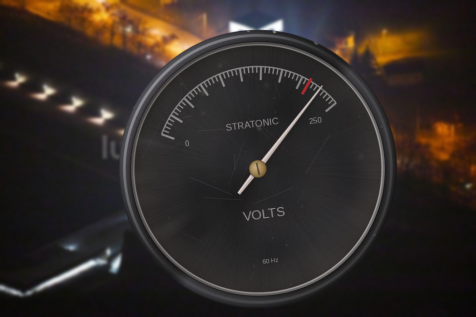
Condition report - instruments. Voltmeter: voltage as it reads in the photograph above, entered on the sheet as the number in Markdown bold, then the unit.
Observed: **225** V
